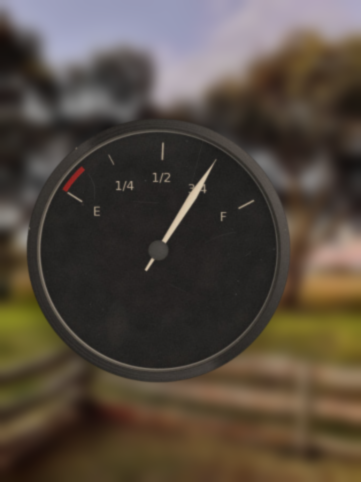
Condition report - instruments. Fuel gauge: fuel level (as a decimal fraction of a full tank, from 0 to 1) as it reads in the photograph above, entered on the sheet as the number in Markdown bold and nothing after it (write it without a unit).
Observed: **0.75**
